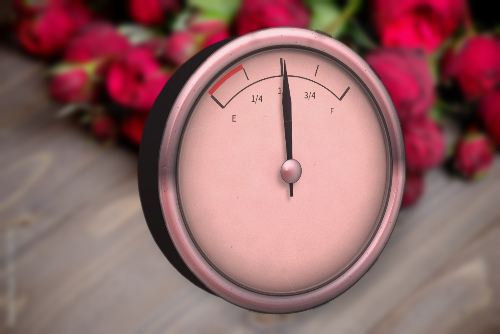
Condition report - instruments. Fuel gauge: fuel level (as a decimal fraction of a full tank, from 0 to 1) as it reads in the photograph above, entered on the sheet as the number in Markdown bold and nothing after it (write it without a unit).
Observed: **0.5**
